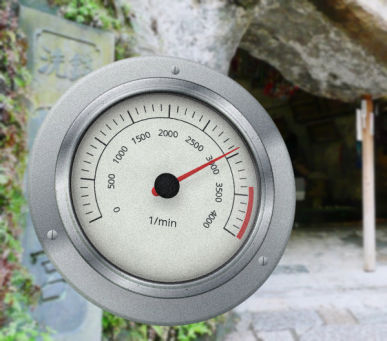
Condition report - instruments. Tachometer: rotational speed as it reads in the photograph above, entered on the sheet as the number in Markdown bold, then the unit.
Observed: **2950** rpm
